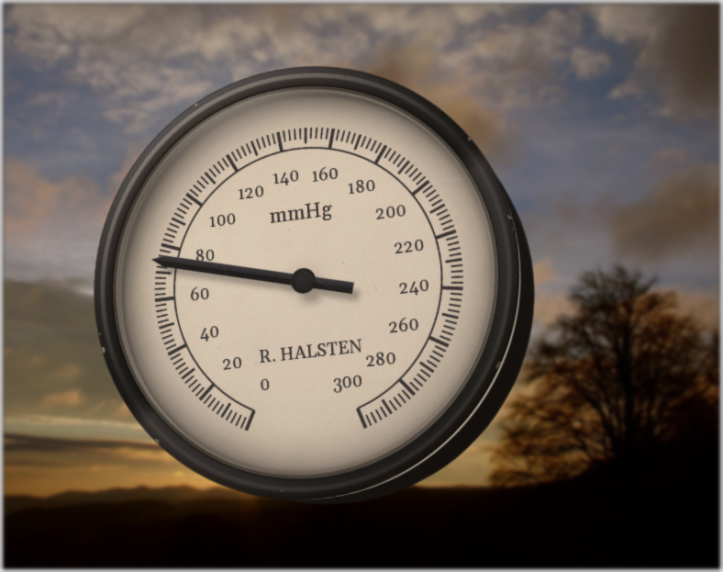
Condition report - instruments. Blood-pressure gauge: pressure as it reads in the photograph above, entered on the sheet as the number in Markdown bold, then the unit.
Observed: **74** mmHg
